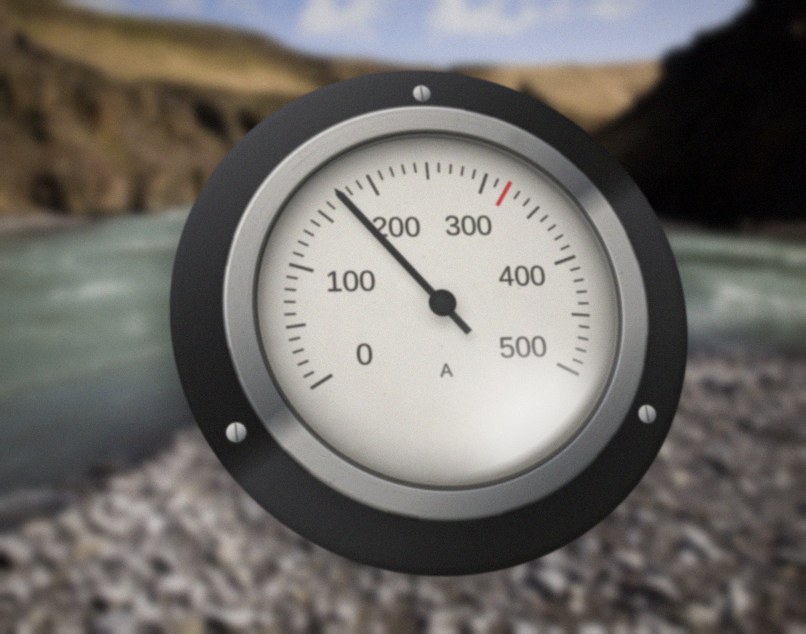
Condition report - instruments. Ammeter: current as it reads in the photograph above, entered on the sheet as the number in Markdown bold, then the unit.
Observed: **170** A
